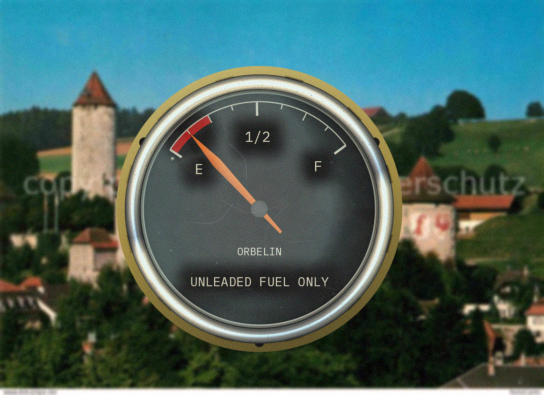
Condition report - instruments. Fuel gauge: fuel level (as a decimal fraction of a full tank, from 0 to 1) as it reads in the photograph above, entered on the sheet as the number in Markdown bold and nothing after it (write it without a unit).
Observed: **0.125**
